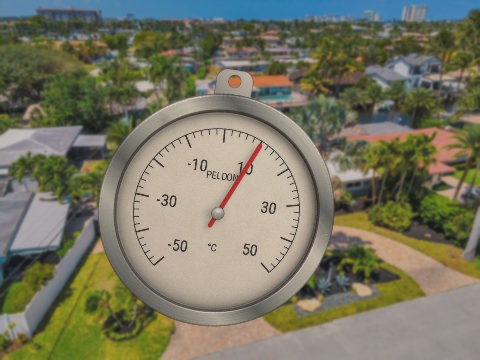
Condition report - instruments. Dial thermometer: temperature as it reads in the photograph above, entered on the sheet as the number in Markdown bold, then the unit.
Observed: **10** °C
